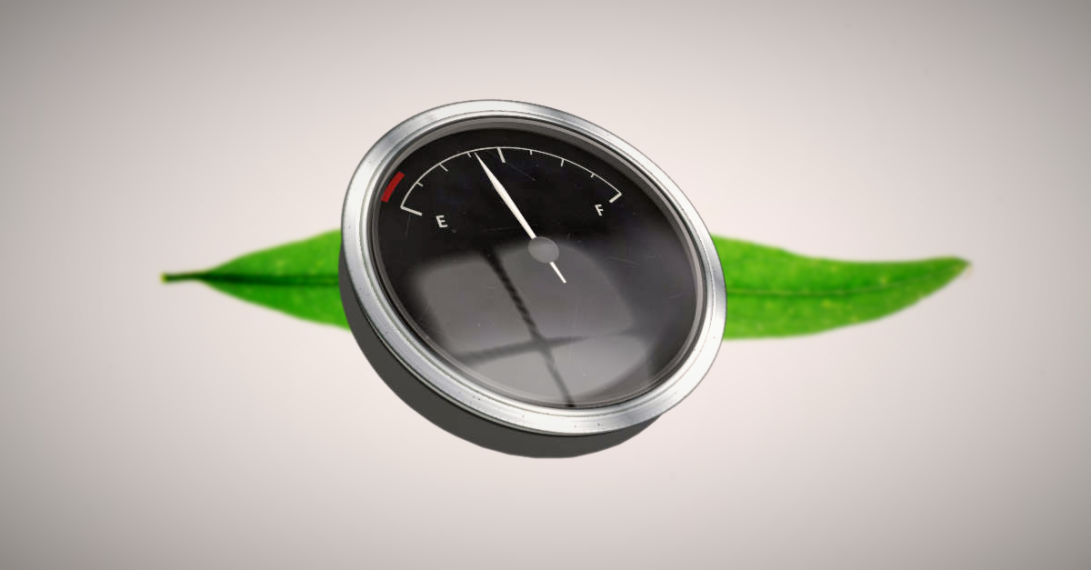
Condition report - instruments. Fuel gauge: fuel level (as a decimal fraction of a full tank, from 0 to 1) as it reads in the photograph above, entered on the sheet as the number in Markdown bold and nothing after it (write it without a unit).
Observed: **0.375**
